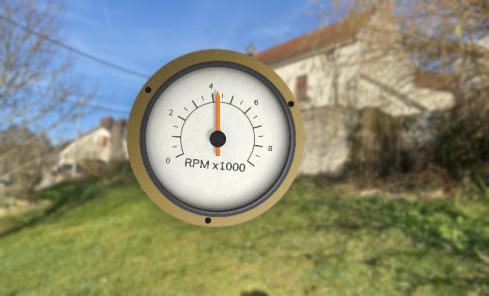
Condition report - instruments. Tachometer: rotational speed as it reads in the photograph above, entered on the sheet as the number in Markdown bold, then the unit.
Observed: **4250** rpm
